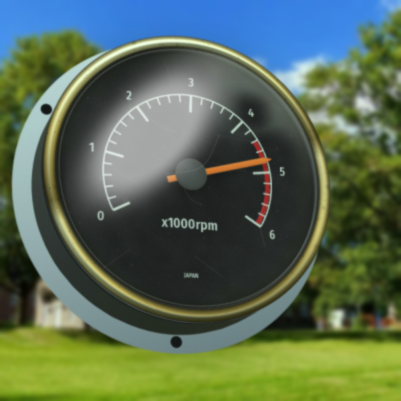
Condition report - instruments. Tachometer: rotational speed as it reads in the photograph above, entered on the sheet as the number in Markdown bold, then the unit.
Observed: **4800** rpm
